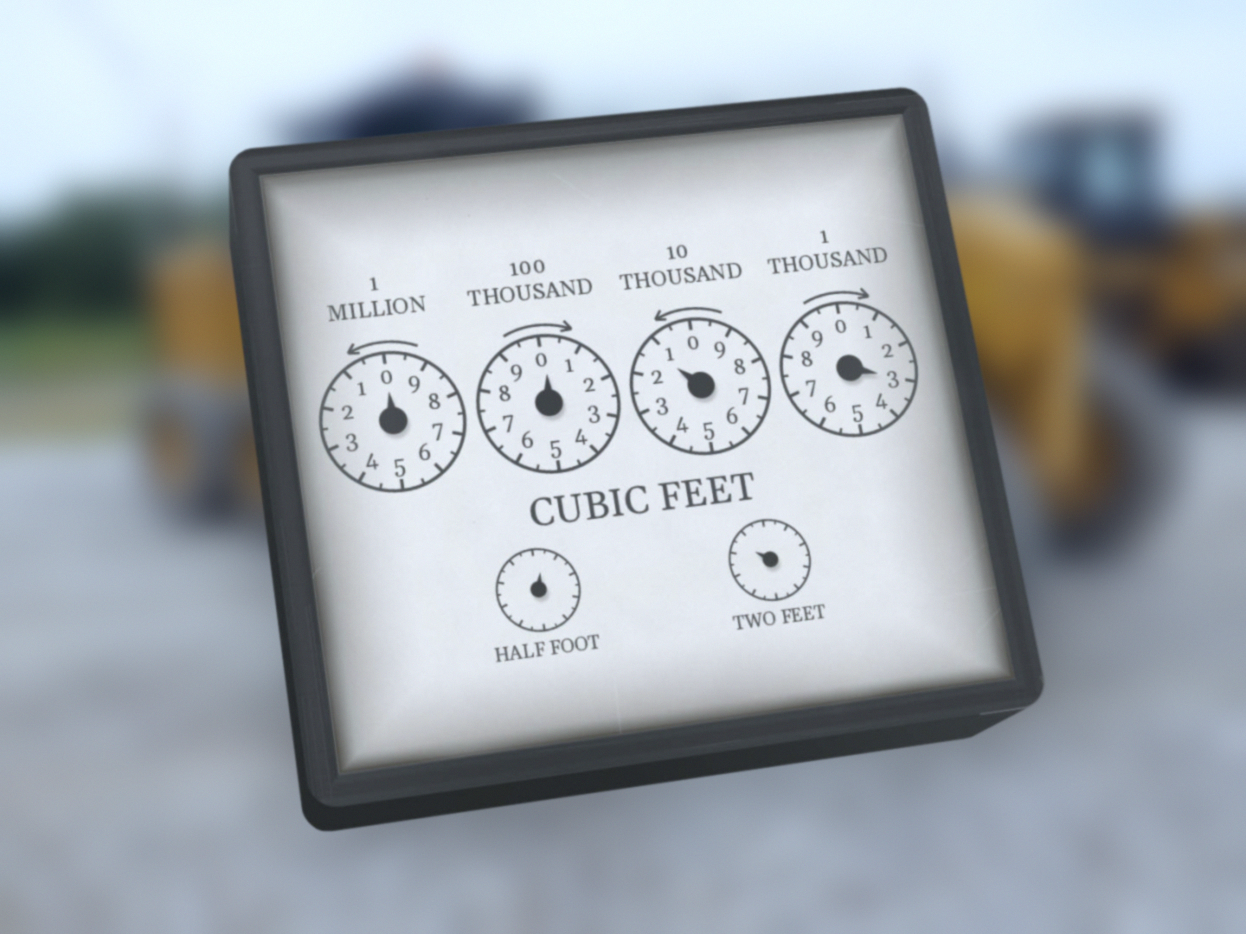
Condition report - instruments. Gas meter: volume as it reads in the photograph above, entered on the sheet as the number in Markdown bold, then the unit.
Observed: **1300** ft³
